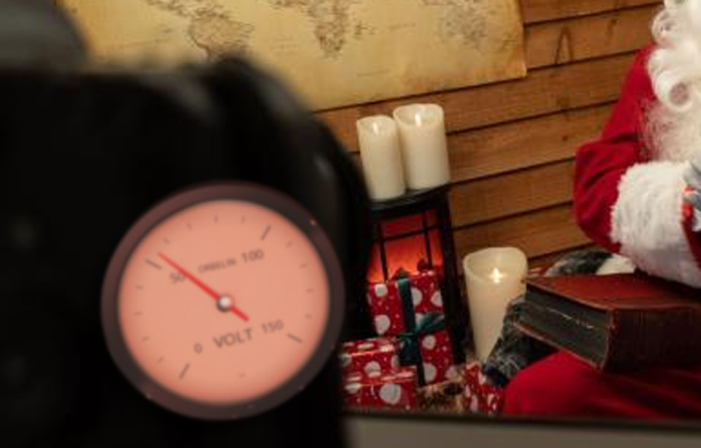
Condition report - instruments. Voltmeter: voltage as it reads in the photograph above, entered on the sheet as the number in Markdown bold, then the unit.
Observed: **55** V
